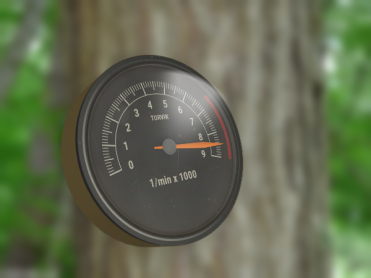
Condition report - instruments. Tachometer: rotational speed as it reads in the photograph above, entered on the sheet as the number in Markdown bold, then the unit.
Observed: **8500** rpm
